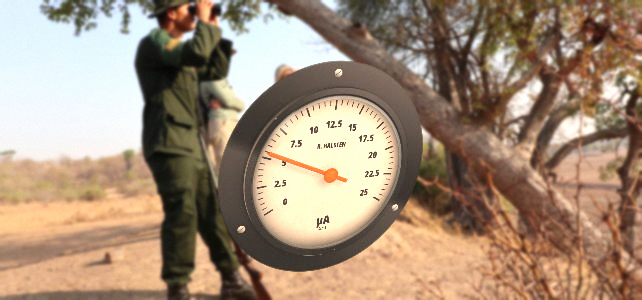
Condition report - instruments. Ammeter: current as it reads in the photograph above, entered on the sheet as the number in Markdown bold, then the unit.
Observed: **5.5** µA
